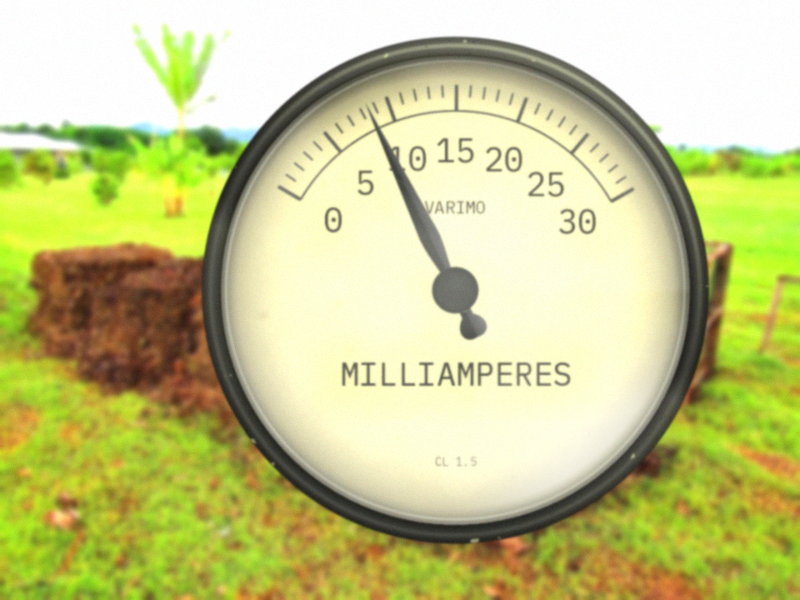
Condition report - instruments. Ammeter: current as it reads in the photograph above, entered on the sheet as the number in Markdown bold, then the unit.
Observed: **8.5** mA
